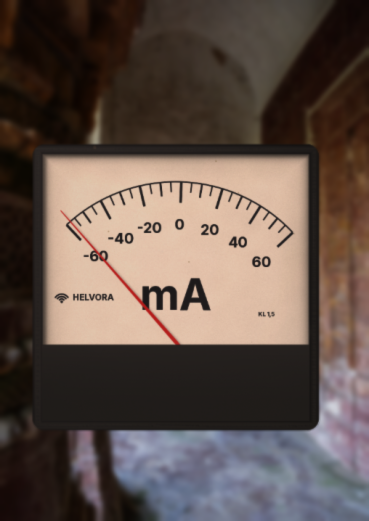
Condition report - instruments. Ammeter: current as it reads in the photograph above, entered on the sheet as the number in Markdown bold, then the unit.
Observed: **-57.5** mA
